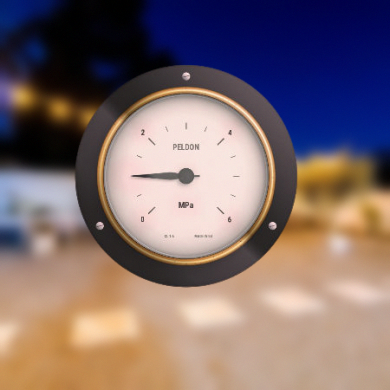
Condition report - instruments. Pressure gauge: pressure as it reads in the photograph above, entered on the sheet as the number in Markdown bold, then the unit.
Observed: **1** MPa
